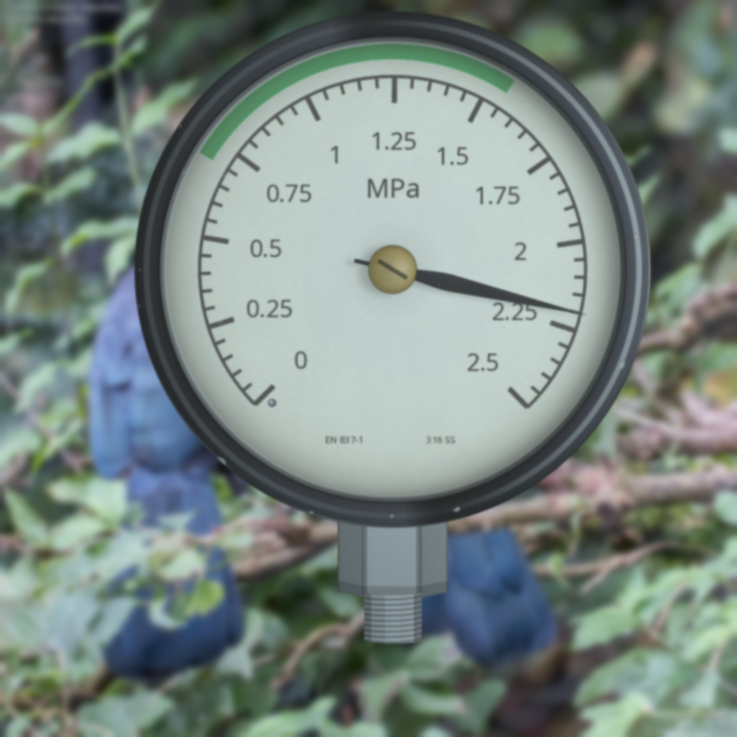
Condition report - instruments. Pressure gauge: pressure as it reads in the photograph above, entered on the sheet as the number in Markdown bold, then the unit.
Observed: **2.2** MPa
